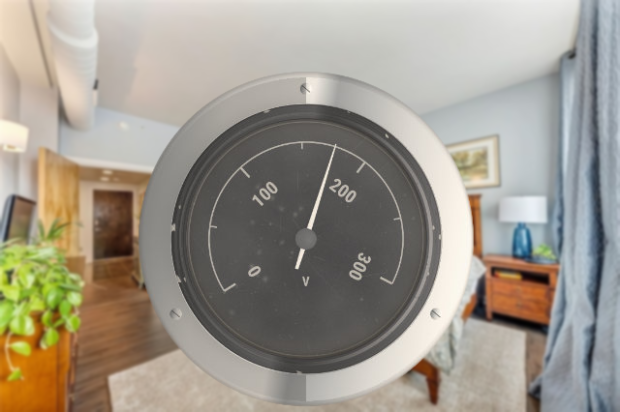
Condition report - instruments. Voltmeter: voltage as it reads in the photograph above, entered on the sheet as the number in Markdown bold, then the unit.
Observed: **175** V
